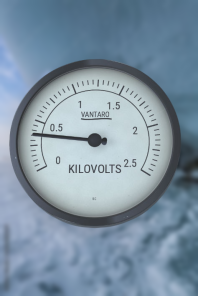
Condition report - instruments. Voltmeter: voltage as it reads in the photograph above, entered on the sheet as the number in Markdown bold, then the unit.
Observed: **0.35** kV
